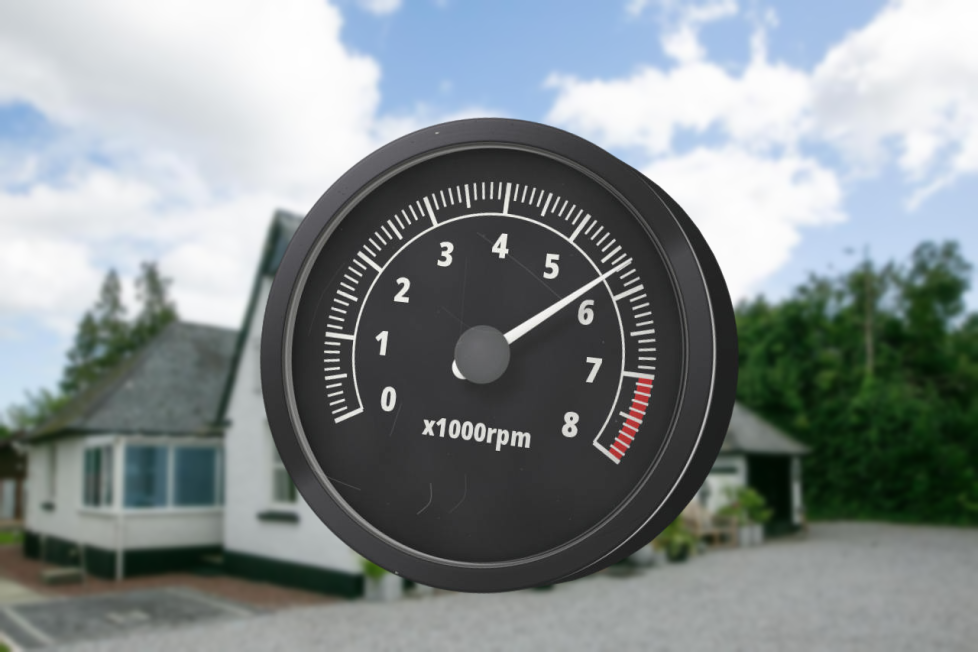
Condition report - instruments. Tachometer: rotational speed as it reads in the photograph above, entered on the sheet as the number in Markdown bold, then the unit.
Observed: **5700** rpm
